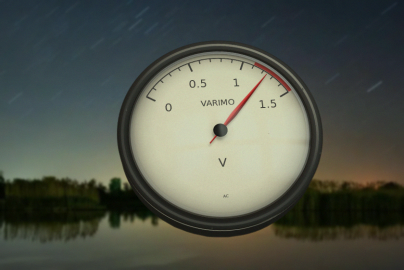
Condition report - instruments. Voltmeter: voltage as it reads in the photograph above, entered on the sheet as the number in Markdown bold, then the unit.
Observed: **1.25** V
